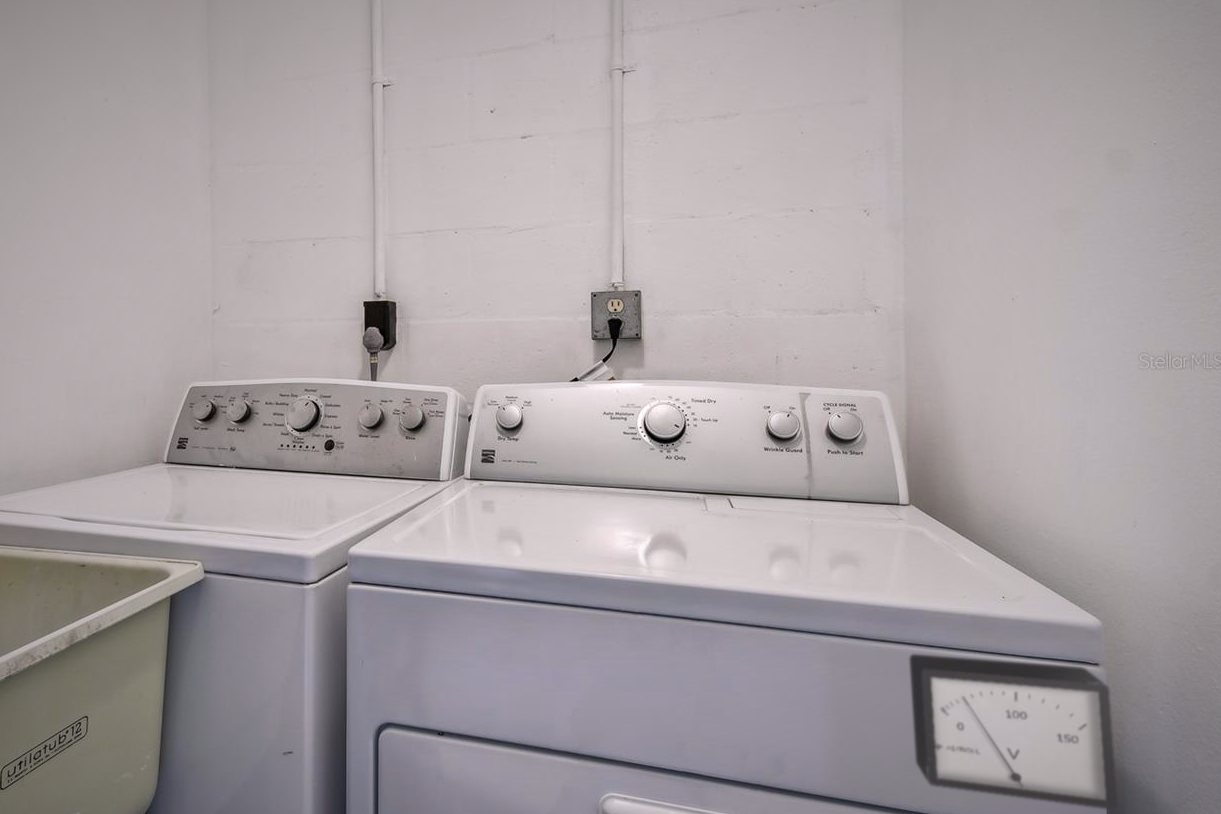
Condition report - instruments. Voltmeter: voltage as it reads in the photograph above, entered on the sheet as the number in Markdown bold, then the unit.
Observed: **50** V
